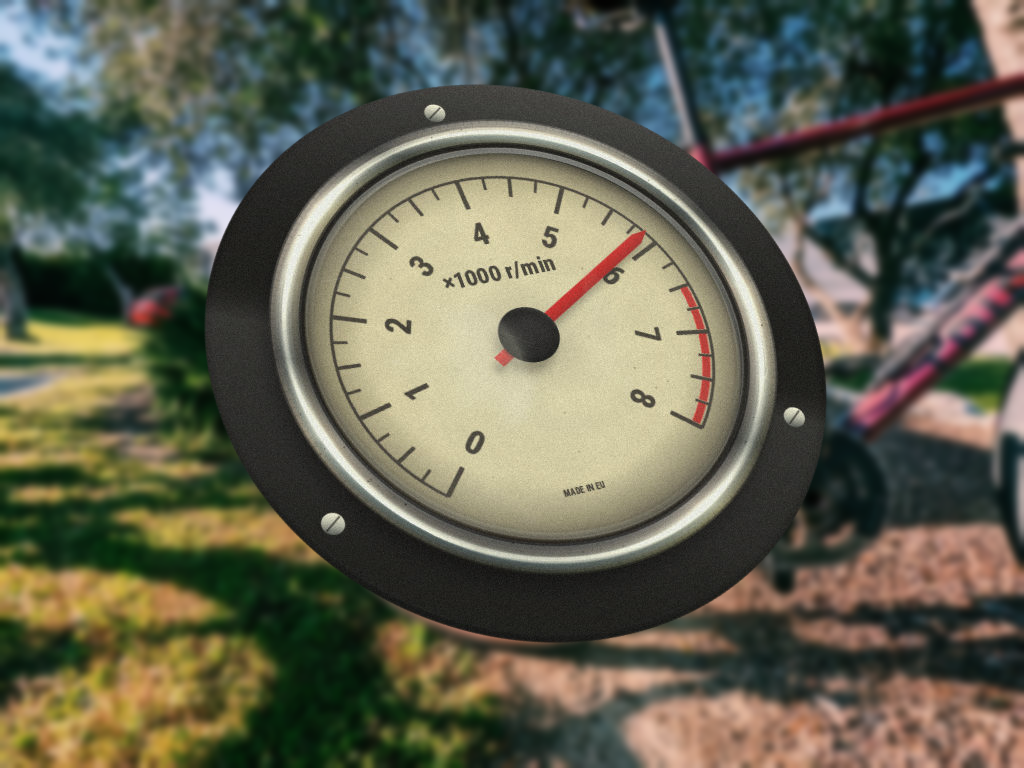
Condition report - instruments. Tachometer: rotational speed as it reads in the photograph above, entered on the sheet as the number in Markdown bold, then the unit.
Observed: **5875** rpm
